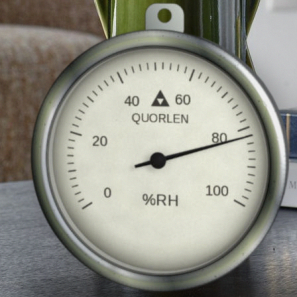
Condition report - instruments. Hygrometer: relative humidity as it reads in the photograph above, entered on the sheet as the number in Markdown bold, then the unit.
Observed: **82** %
